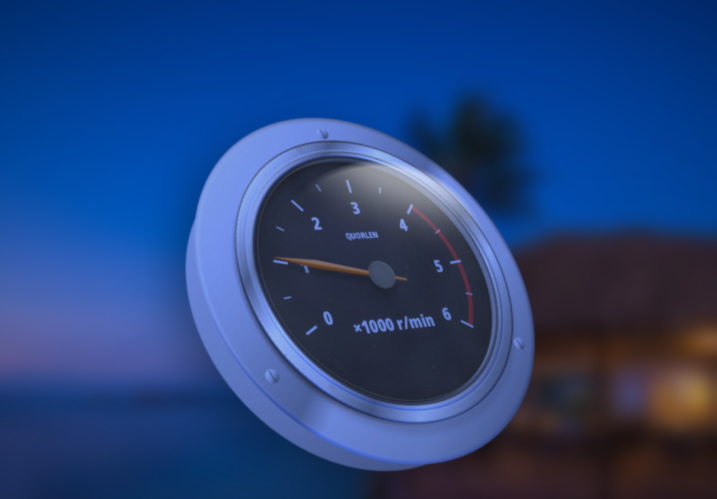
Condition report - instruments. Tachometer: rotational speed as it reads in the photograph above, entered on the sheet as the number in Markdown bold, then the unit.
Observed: **1000** rpm
